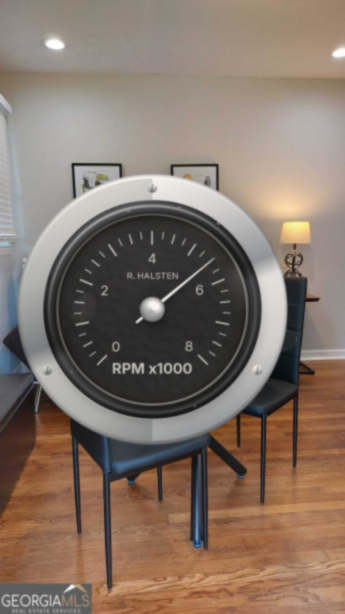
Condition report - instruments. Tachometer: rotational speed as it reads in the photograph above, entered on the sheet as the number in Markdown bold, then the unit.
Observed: **5500** rpm
